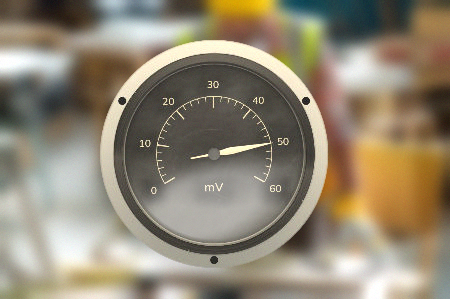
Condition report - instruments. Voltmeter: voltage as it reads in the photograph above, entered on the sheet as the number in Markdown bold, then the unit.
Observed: **50** mV
